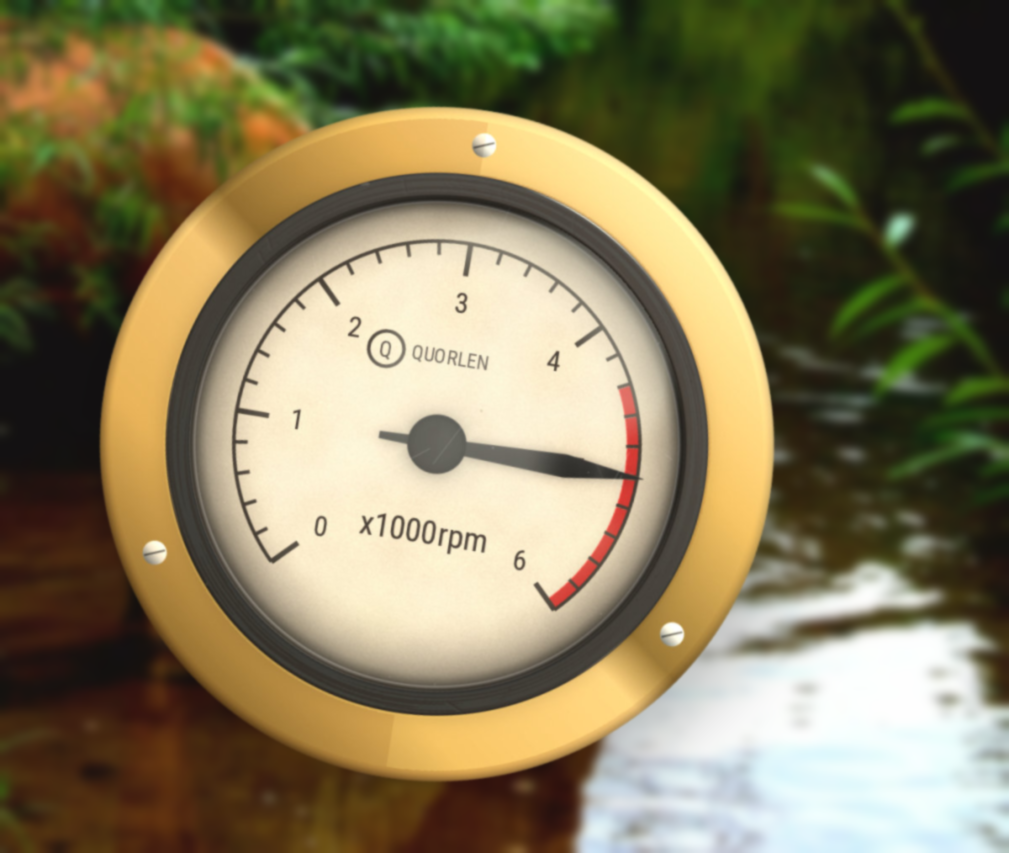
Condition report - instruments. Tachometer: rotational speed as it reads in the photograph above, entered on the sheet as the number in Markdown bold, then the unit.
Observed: **5000** rpm
